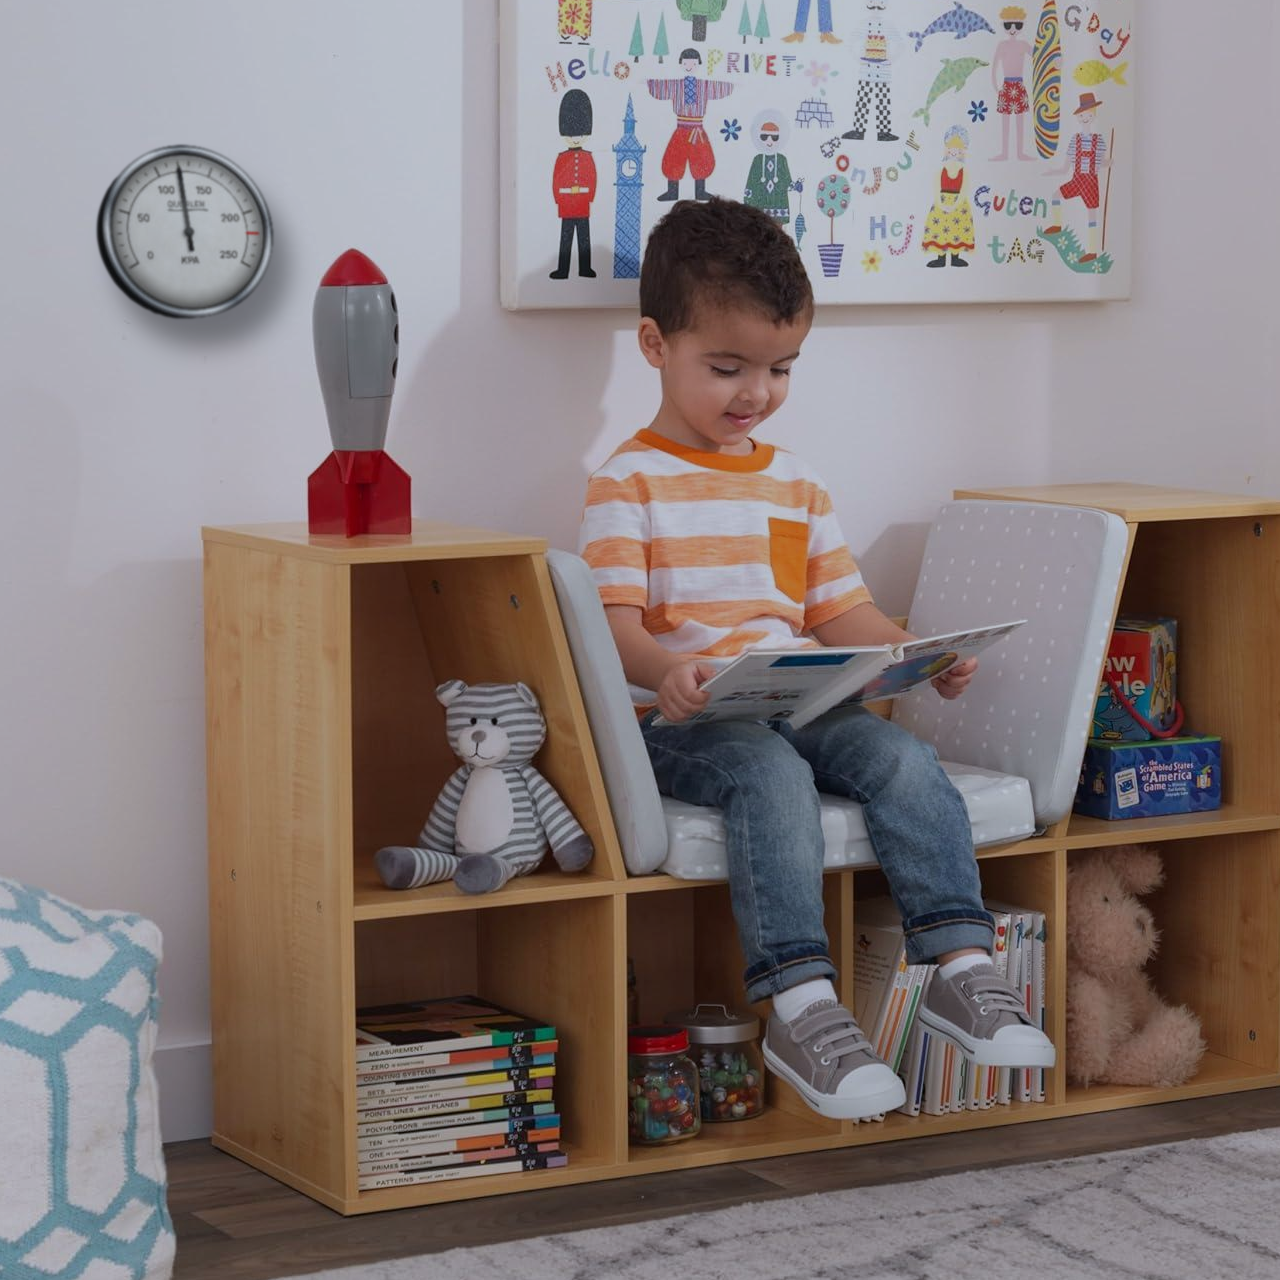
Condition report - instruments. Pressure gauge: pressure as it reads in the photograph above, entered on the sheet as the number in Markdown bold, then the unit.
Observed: **120** kPa
